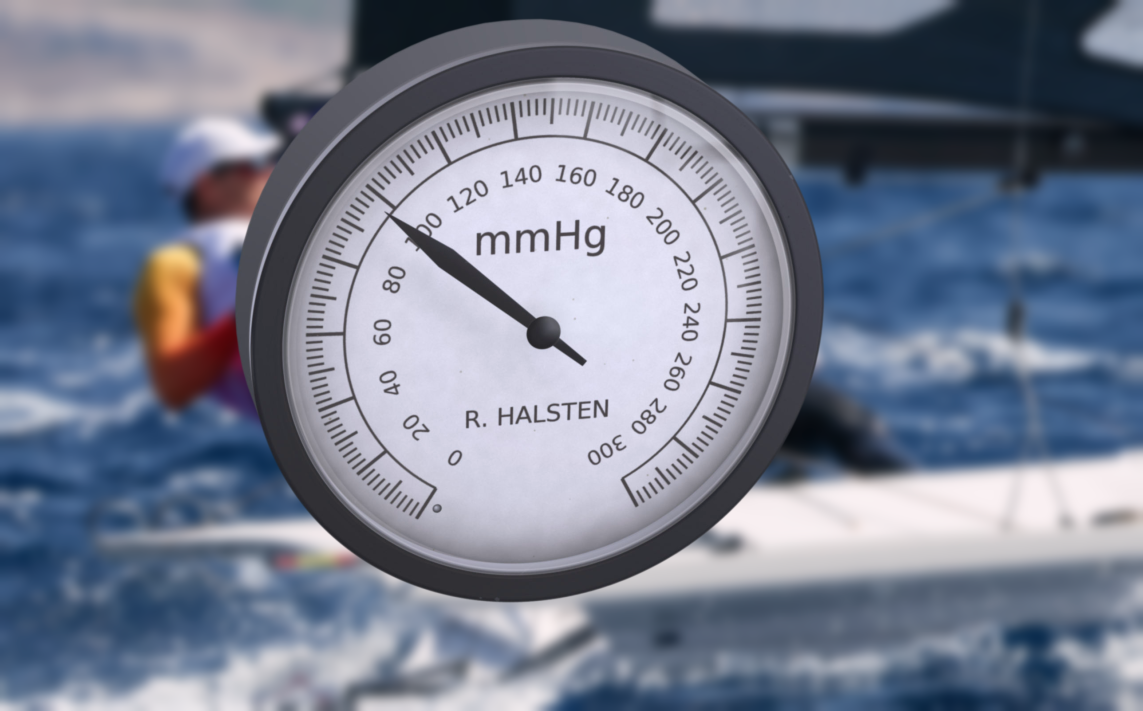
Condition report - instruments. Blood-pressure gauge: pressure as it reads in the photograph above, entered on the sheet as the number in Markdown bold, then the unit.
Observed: **98** mmHg
